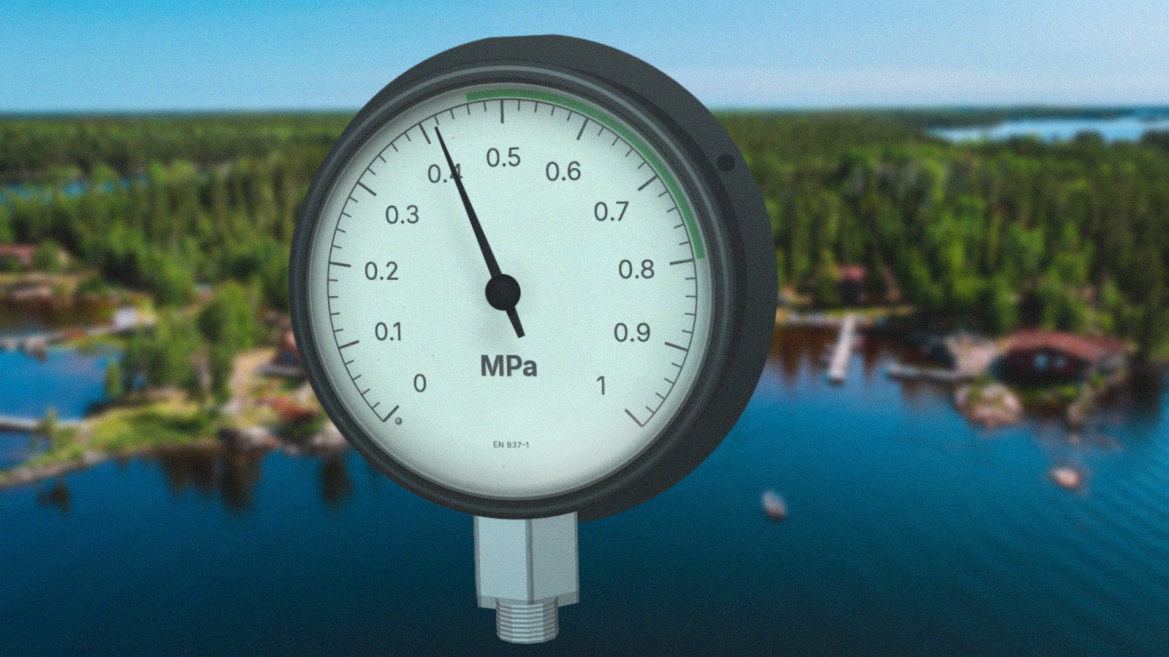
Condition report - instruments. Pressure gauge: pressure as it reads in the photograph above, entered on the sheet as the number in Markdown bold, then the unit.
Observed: **0.42** MPa
